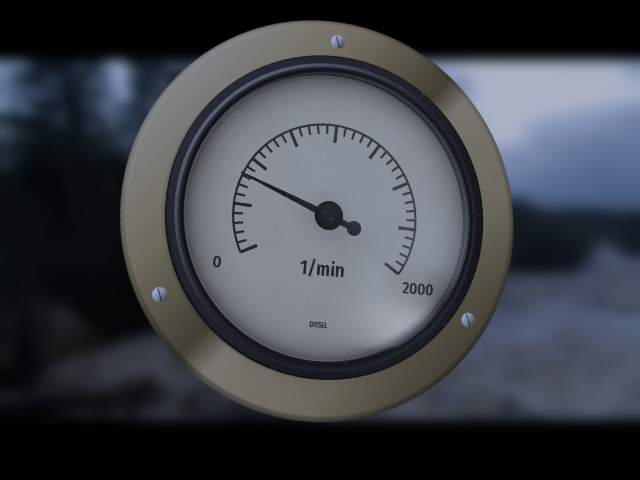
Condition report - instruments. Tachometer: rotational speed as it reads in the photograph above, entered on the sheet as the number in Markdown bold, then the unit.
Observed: **400** rpm
